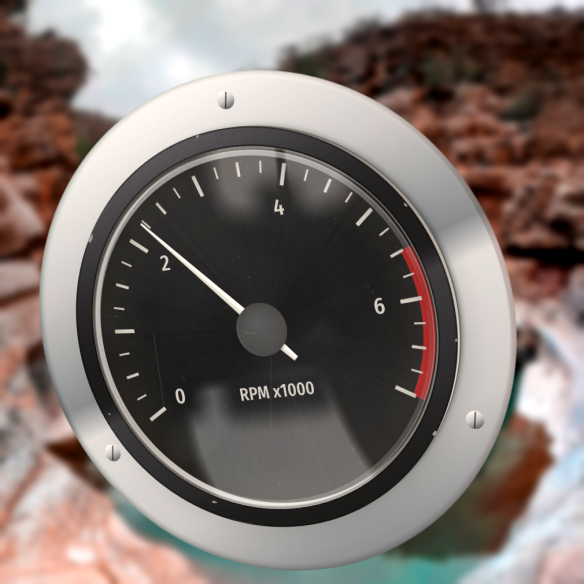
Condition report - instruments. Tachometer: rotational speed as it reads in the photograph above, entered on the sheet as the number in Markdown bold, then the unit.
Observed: **2250** rpm
